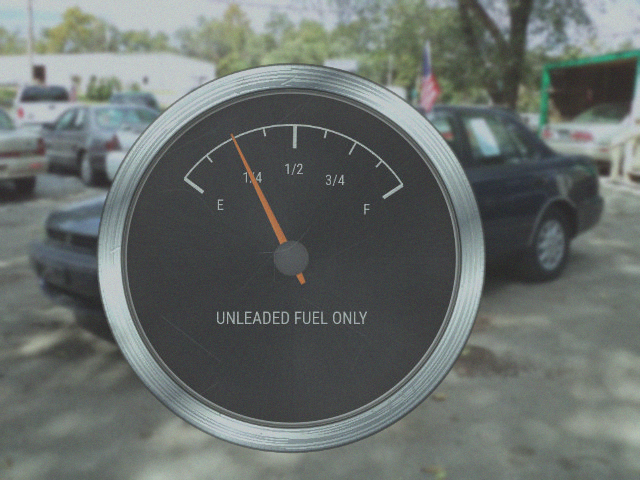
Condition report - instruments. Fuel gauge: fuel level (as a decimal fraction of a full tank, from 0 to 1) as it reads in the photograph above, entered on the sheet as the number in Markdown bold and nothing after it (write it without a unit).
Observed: **0.25**
